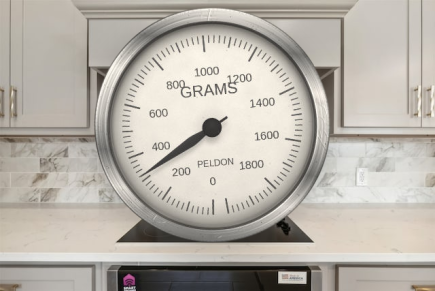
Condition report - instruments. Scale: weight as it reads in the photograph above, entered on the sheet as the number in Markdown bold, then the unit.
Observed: **320** g
